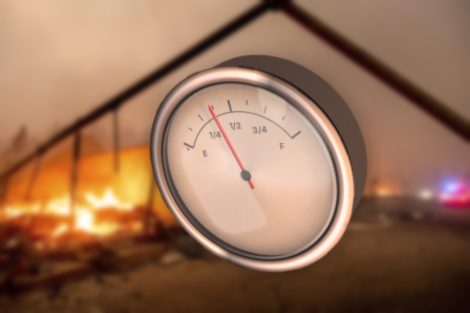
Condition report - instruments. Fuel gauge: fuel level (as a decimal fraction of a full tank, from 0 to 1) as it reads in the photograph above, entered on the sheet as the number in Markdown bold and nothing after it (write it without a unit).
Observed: **0.375**
